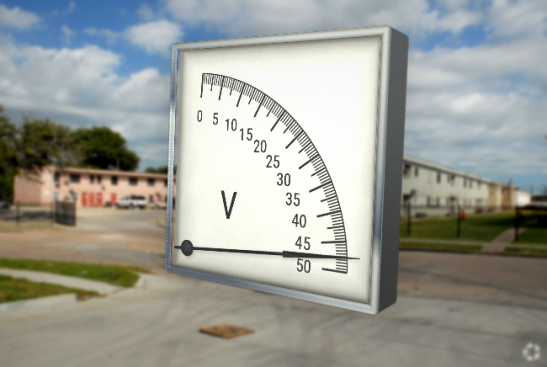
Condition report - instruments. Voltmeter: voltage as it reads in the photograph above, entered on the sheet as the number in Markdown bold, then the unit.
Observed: **47.5** V
